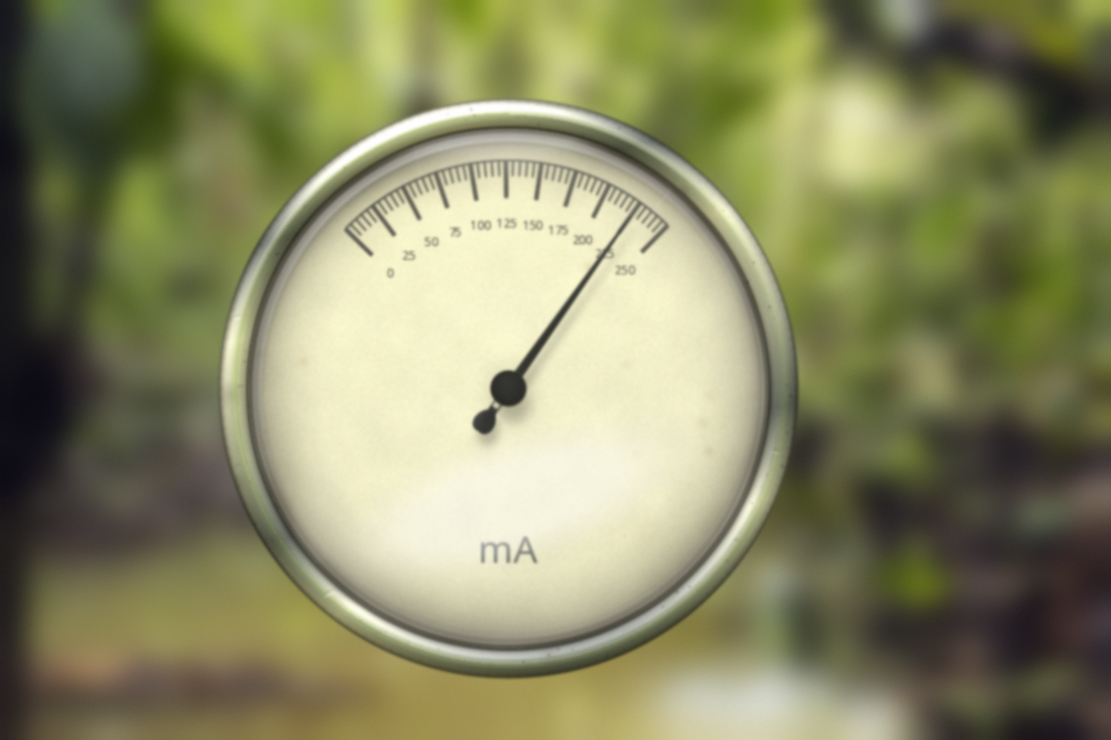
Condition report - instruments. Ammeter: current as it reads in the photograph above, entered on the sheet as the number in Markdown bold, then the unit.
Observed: **225** mA
